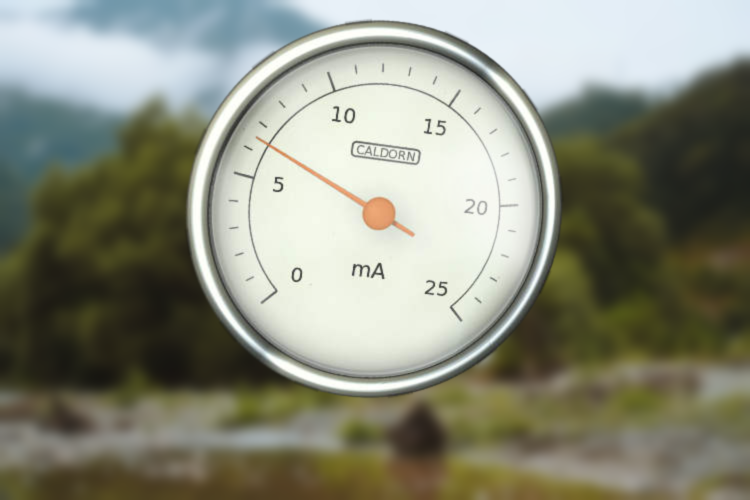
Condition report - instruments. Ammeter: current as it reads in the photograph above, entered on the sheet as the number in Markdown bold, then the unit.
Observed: **6.5** mA
